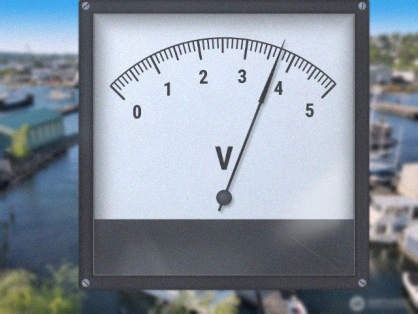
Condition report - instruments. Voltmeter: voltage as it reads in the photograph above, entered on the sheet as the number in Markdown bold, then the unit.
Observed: **3.7** V
